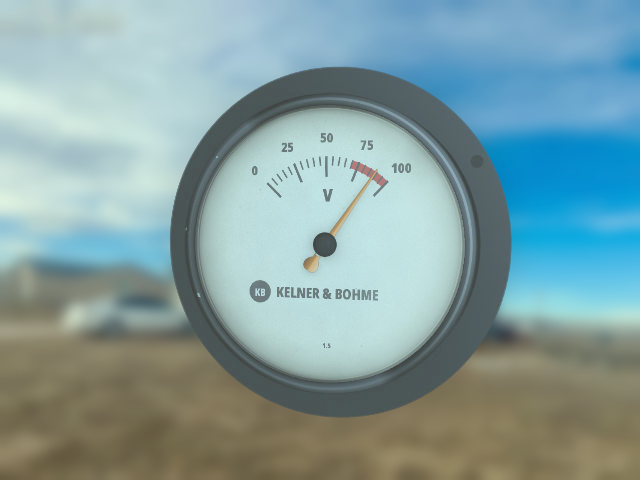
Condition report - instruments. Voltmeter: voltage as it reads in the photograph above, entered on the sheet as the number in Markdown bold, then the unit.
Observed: **90** V
